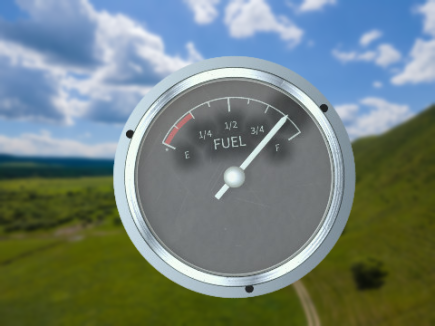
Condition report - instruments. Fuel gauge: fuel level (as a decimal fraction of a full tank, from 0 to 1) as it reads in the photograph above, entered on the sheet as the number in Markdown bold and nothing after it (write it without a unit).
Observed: **0.875**
